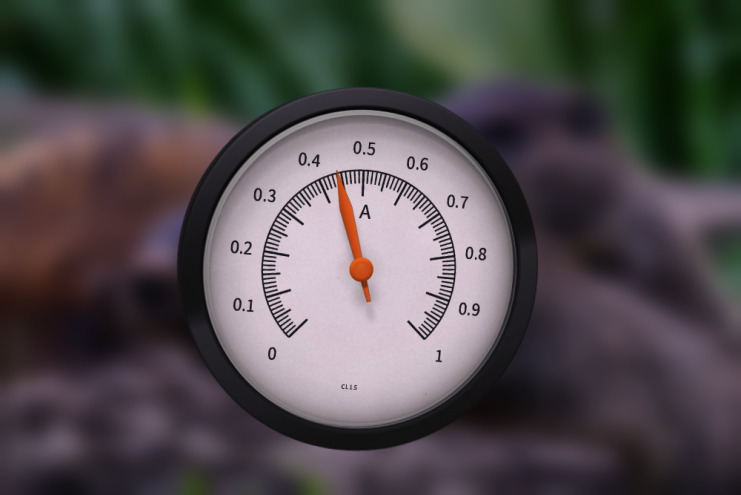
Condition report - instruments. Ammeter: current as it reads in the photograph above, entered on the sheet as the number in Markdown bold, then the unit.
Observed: **0.44** A
